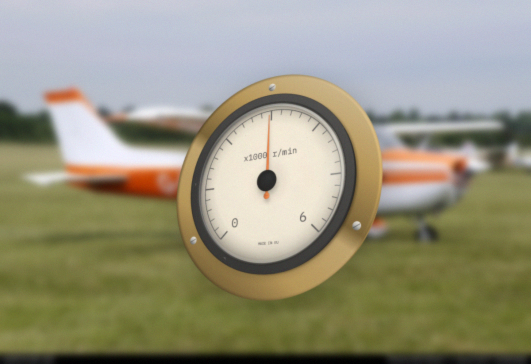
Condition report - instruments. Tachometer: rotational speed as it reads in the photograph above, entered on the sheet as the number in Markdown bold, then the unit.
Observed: **3000** rpm
